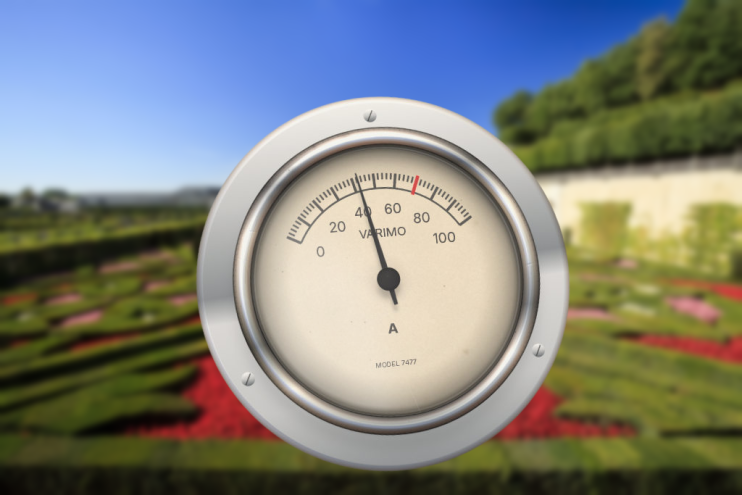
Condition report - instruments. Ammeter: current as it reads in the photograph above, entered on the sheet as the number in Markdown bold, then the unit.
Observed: **42** A
